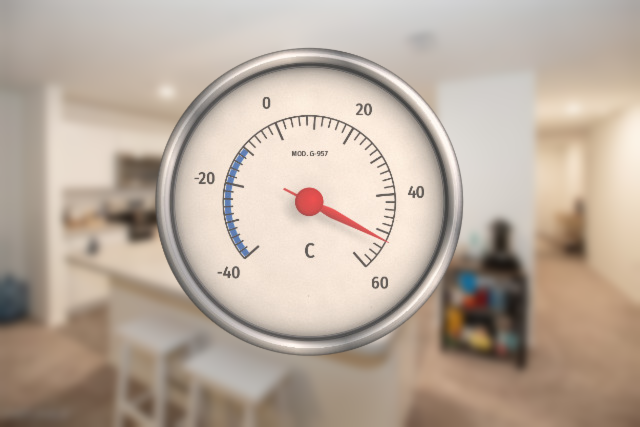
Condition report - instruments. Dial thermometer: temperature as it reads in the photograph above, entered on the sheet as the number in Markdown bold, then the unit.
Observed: **52** °C
